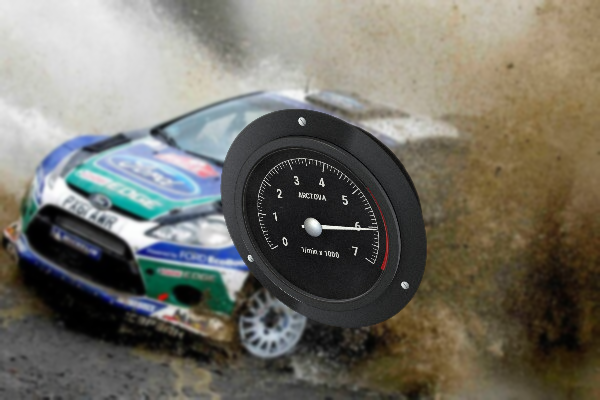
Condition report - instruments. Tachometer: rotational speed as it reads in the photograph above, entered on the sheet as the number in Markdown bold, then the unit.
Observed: **6000** rpm
